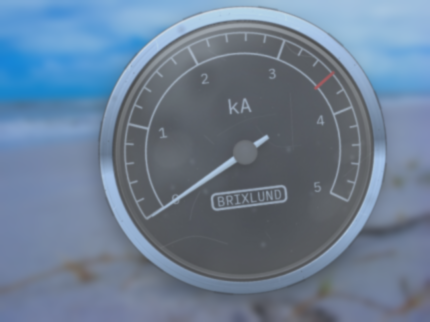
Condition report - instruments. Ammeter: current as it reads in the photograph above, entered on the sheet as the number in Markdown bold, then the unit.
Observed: **0** kA
